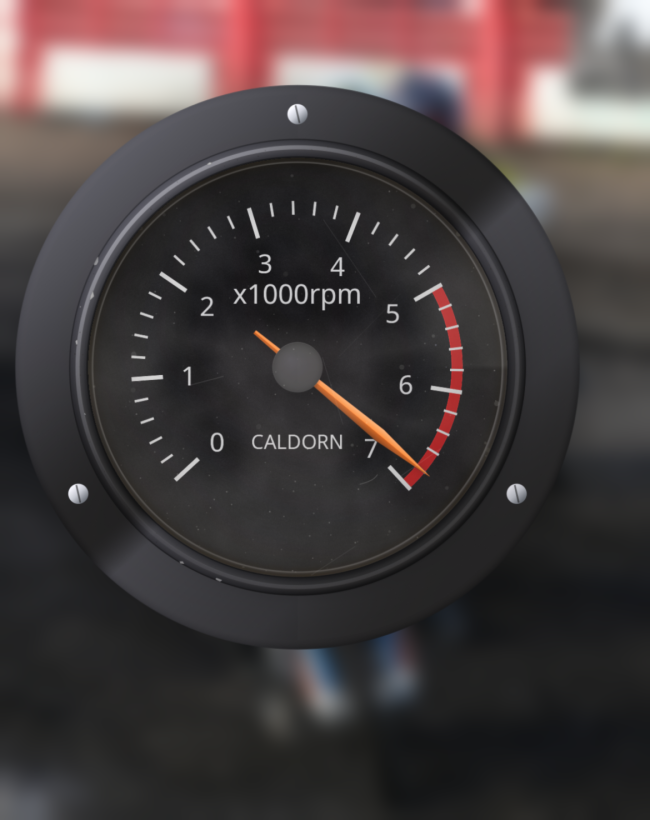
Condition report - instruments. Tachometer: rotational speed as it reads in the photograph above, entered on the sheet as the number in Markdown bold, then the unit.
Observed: **6800** rpm
